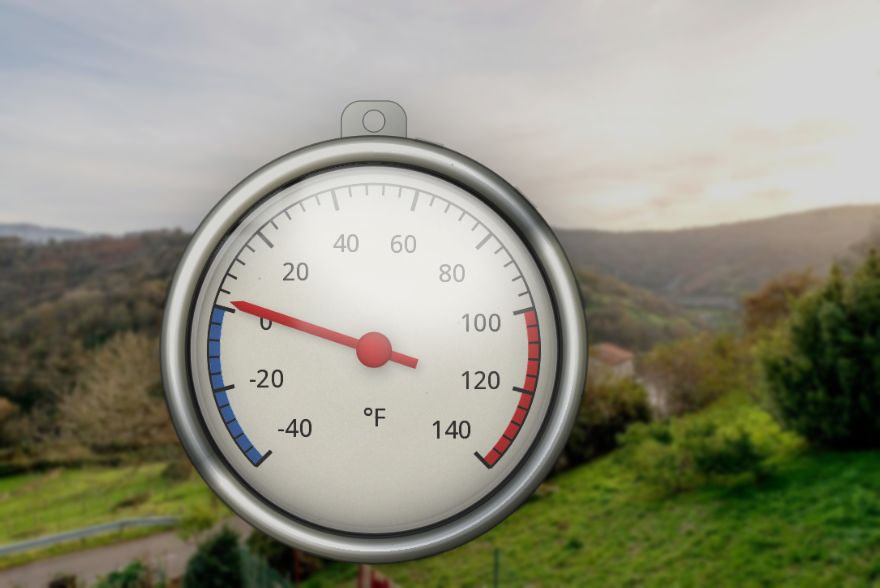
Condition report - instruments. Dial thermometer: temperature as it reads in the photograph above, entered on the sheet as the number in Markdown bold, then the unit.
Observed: **2** °F
